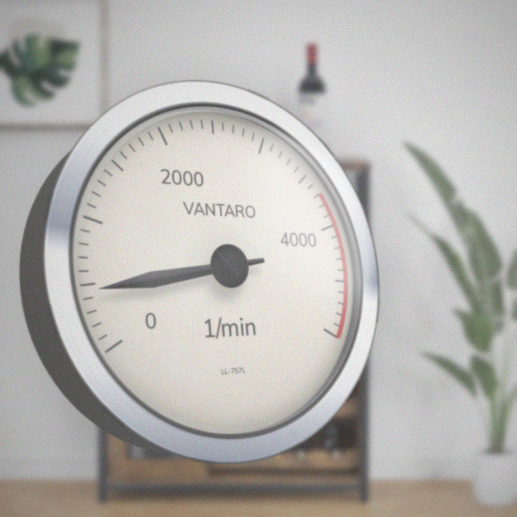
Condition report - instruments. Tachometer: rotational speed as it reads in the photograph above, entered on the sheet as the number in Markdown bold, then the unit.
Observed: **450** rpm
